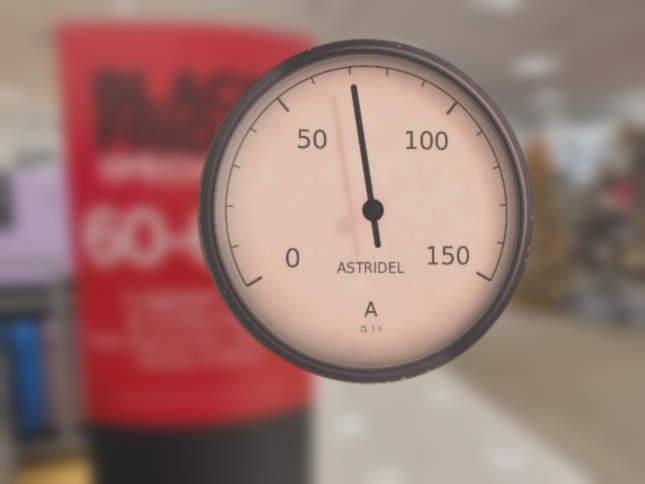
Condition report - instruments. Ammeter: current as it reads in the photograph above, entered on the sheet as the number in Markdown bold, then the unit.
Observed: **70** A
